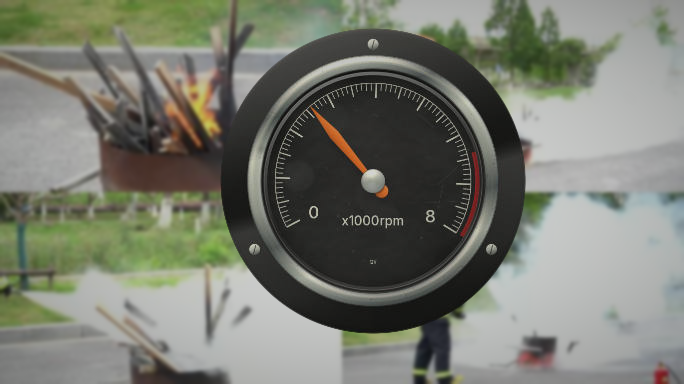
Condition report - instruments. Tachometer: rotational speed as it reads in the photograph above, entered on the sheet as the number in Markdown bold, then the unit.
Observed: **2600** rpm
